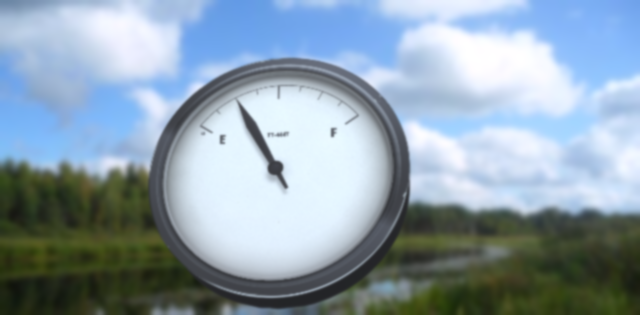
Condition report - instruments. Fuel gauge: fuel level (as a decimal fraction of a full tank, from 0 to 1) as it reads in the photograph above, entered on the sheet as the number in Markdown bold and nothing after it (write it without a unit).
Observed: **0.25**
